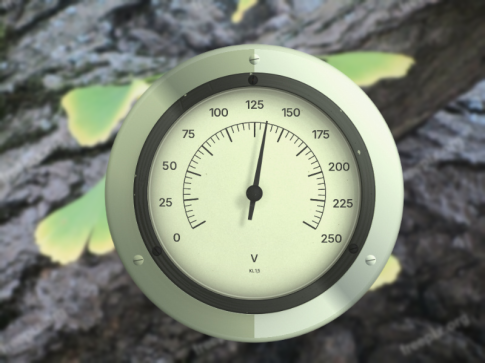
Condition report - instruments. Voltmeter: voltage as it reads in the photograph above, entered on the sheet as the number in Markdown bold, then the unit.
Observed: **135** V
